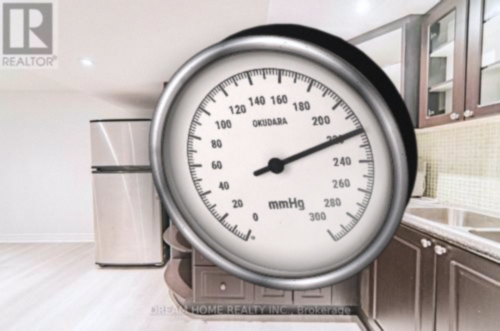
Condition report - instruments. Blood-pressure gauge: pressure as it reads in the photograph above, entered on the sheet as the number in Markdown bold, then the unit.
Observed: **220** mmHg
